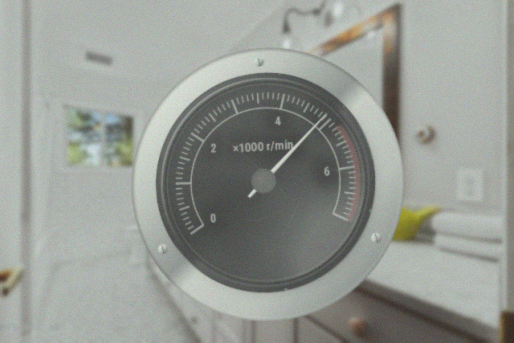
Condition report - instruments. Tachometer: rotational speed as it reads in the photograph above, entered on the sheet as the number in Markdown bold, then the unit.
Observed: **4900** rpm
